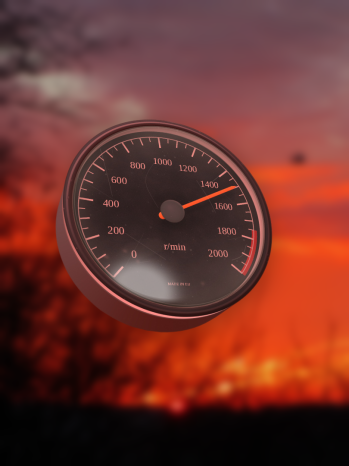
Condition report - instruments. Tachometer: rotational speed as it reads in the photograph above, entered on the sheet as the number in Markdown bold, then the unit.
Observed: **1500** rpm
